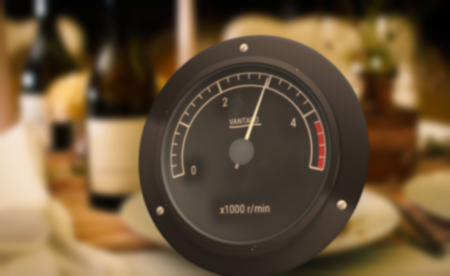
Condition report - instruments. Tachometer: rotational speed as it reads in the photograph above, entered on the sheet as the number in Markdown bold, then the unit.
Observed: **3000** rpm
